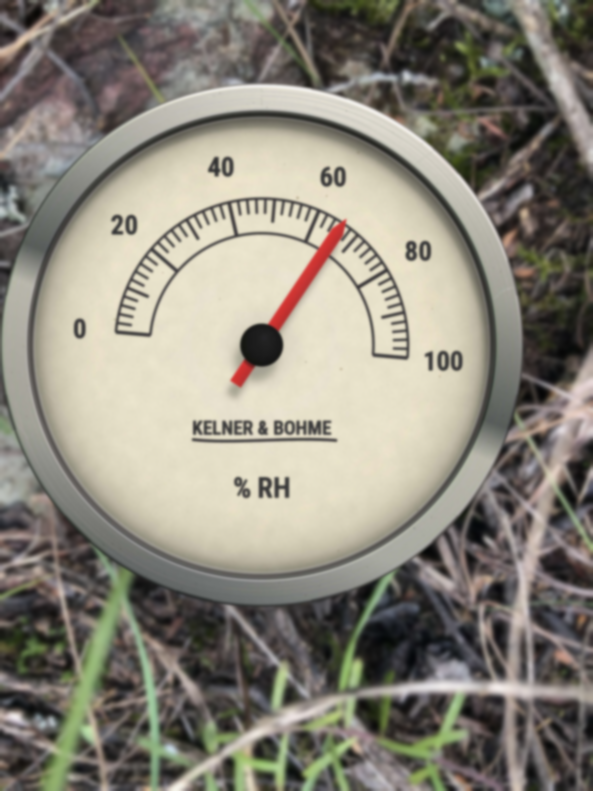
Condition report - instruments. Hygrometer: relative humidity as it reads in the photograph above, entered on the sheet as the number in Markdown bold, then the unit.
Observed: **66** %
